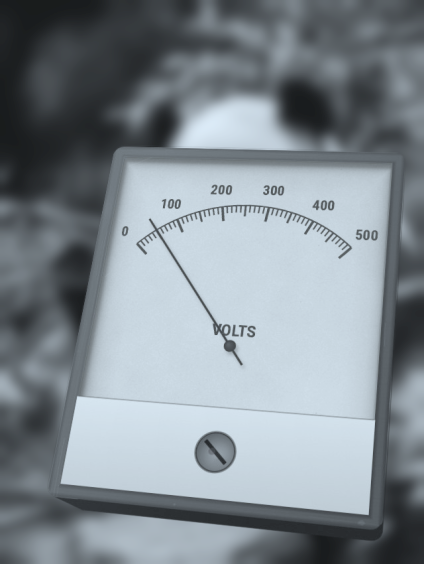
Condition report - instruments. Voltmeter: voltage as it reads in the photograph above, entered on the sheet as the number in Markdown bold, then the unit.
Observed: **50** V
